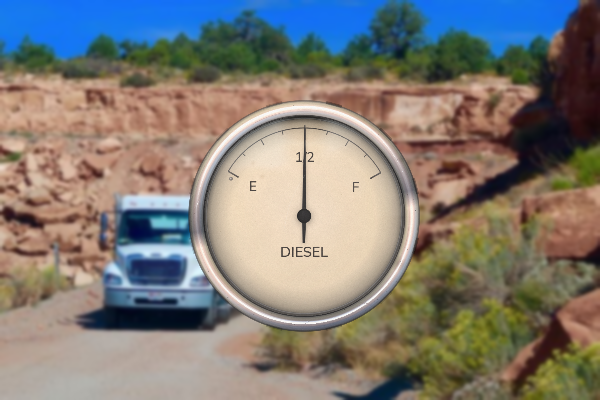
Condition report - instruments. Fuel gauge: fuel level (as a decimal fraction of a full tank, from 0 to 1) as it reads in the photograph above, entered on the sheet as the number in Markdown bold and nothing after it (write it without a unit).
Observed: **0.5**
